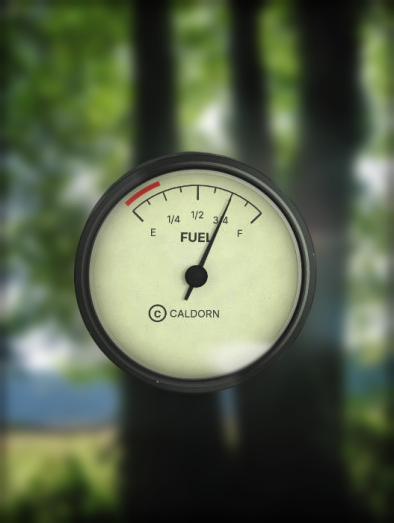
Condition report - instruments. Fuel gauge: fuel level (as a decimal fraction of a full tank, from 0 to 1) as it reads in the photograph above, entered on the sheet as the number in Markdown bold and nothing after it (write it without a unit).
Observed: **0.75**
